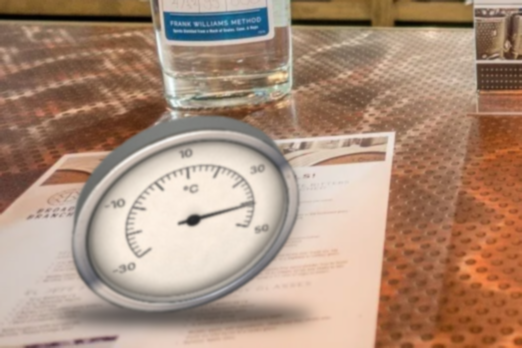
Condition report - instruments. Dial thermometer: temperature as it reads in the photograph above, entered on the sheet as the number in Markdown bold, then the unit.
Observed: **40** °C
